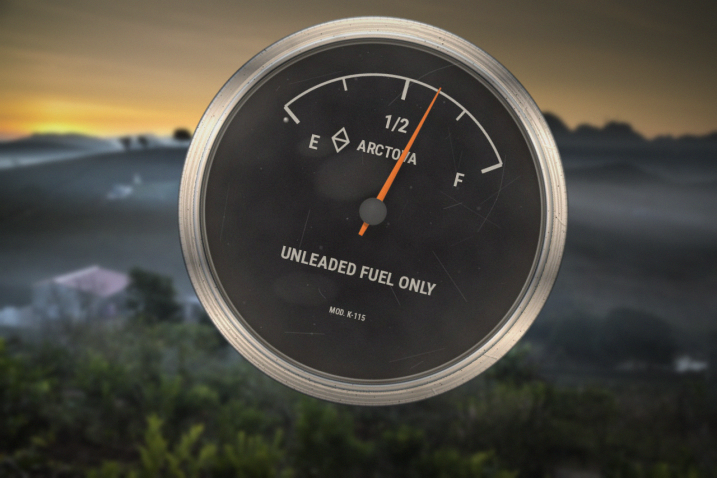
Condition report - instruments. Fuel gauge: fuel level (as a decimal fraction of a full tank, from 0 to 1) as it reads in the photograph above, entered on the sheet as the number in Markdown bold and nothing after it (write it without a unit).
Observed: **0.625**
